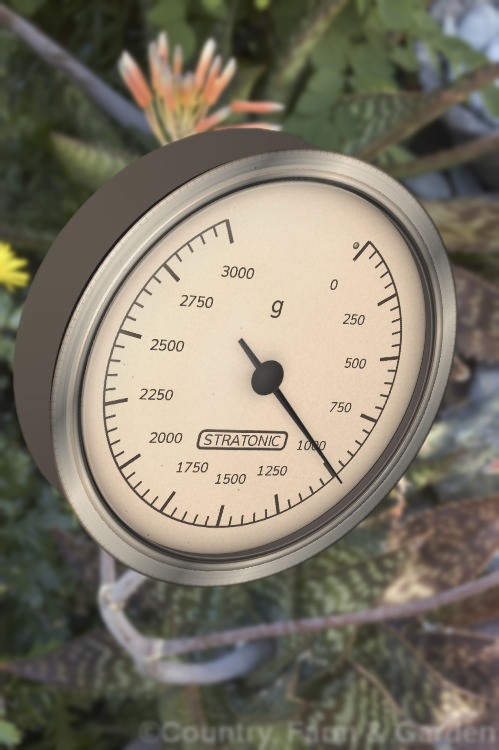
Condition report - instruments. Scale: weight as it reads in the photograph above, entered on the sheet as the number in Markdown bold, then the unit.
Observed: **1000** g
